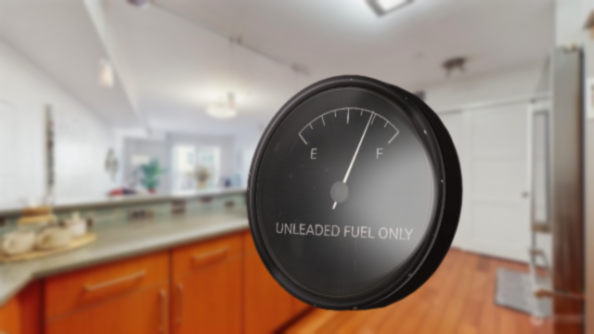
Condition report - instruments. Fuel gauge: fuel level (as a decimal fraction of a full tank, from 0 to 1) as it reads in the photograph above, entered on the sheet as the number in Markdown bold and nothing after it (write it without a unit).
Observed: **0.75**
